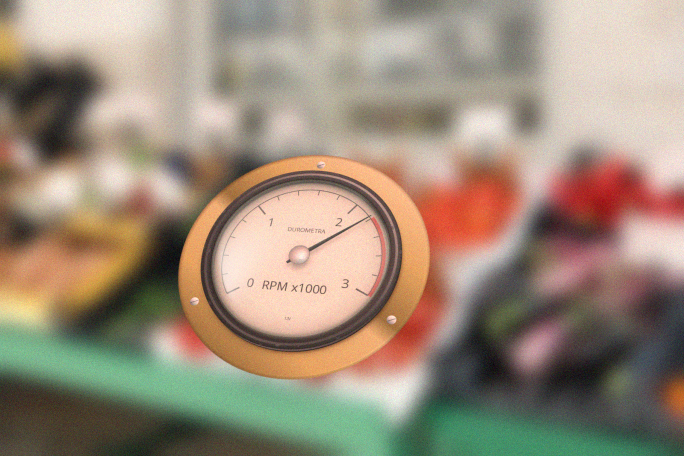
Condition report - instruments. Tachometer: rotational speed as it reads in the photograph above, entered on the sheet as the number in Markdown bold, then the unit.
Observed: **2200** rpm
